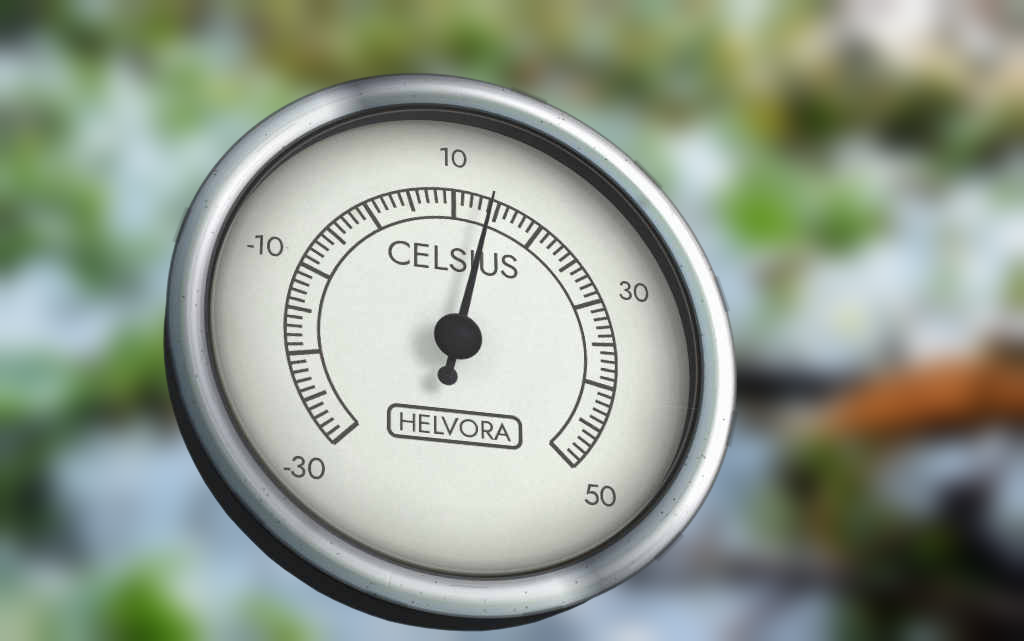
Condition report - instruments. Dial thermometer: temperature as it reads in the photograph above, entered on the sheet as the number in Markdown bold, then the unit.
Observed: **14** °C
